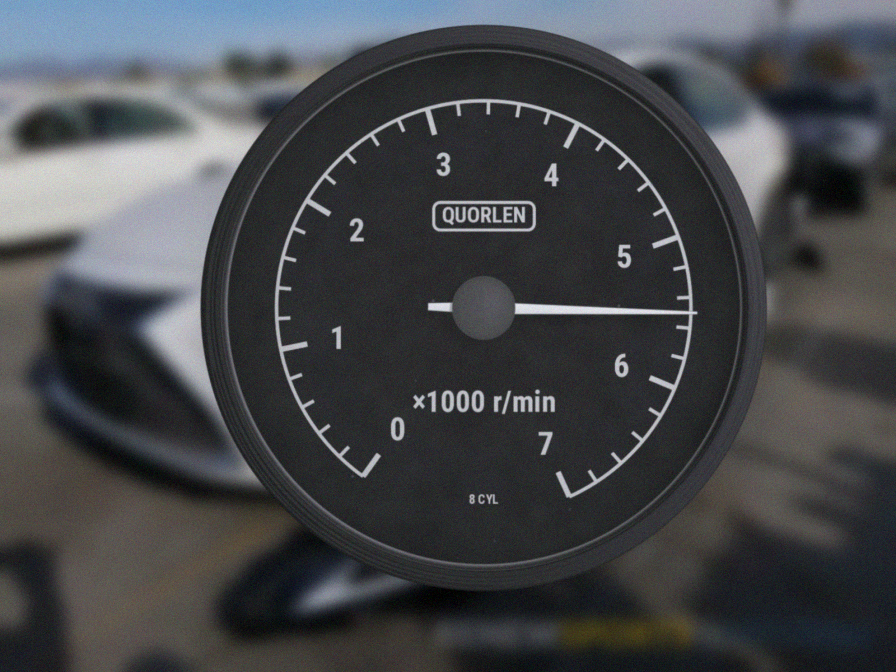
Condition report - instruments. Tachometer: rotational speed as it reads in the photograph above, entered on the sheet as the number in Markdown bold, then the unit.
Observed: **5500** rpm
